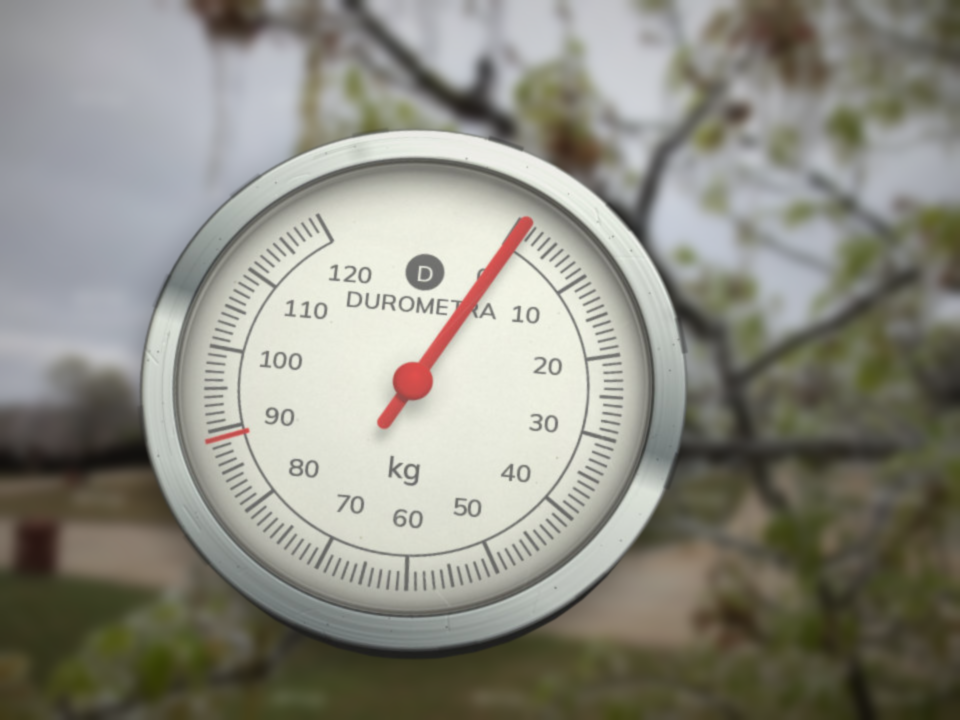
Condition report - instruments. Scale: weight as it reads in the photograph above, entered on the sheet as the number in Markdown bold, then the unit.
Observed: **1** kg
